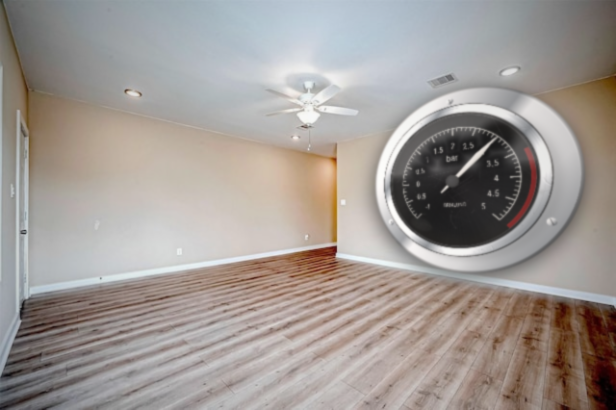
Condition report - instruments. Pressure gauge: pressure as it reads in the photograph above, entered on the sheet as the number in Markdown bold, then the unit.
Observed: **3** bar
